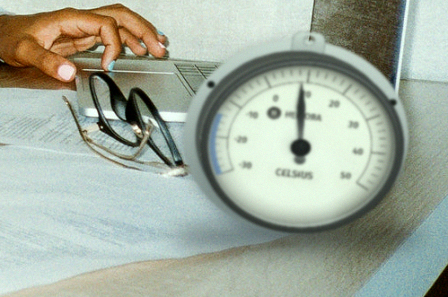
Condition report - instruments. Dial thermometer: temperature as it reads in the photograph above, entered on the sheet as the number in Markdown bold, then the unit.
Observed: **8** °C
